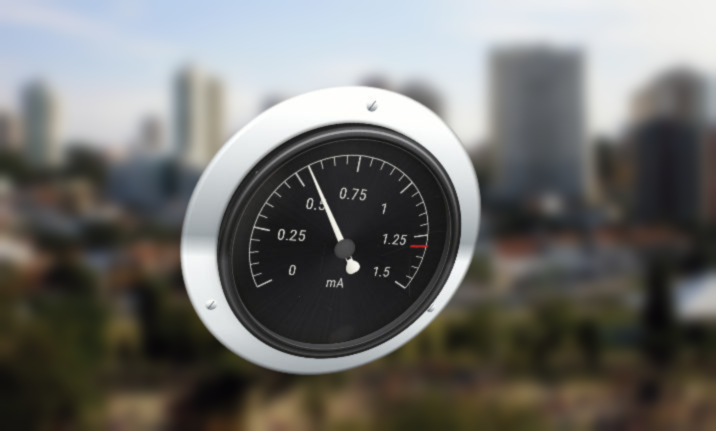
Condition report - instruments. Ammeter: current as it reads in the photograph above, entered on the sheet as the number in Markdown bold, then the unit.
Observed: **0.55** mA
